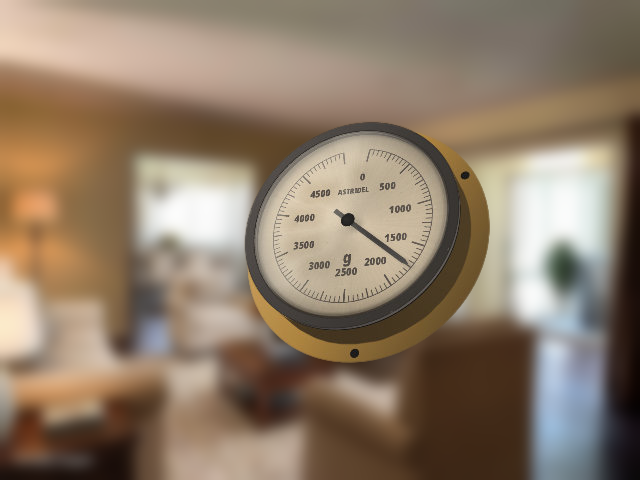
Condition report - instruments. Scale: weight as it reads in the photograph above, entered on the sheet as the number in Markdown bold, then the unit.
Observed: **1750** g
